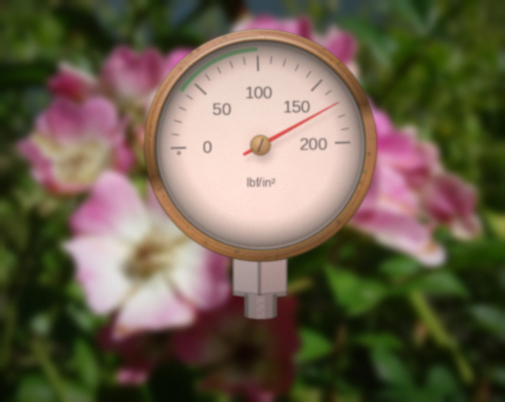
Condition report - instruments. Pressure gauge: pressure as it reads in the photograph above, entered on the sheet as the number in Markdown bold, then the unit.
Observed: **170** psi
